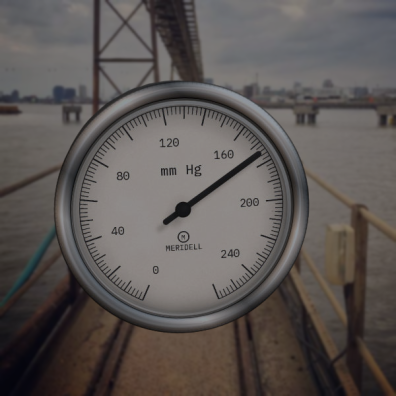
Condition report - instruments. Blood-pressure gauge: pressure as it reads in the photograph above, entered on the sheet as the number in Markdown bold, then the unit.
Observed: **174** mmHg
